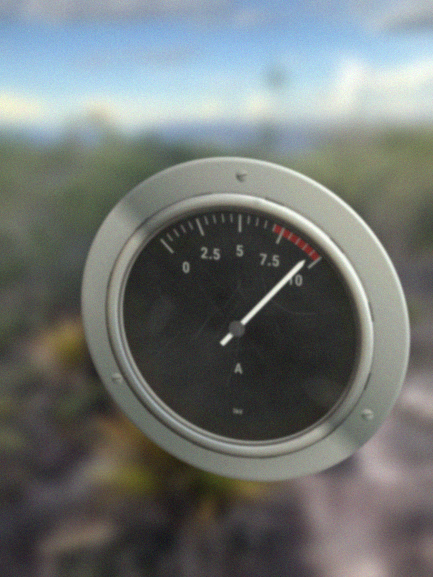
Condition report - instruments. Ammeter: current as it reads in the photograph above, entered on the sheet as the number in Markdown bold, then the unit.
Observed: **9.5** A
